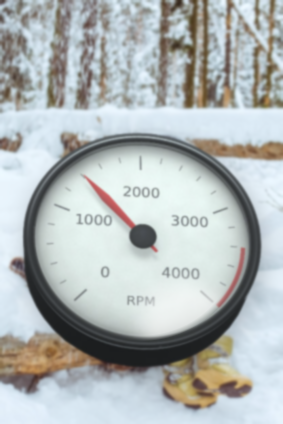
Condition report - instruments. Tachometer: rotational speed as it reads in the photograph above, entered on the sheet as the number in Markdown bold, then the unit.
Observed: **1400** rpm
